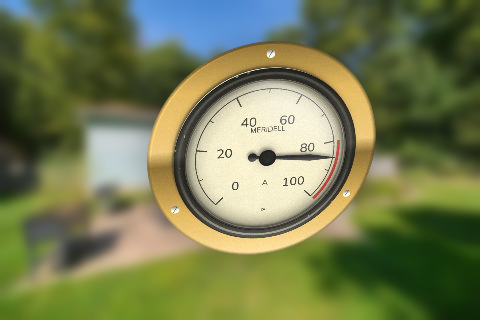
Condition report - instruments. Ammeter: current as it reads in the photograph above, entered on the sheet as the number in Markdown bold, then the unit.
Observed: **85** A
